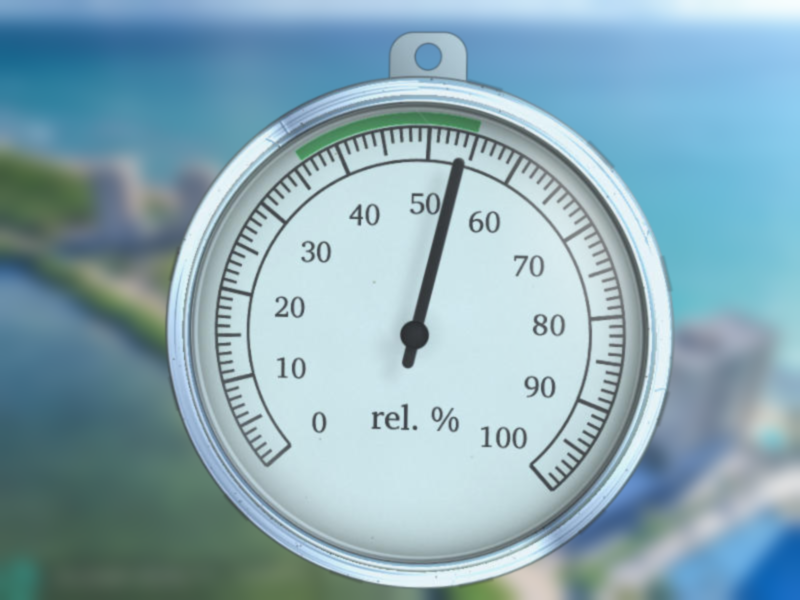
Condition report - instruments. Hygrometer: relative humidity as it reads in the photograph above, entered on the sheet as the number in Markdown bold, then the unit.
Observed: **54** %
